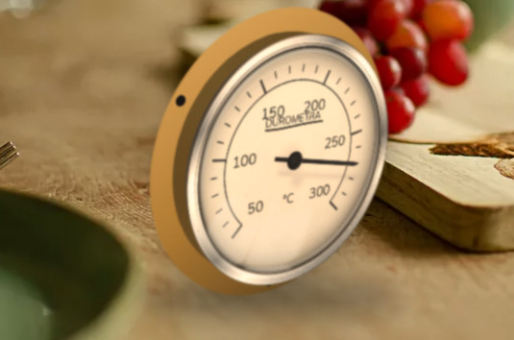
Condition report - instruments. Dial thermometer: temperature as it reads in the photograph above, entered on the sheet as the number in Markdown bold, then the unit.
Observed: **270** °C
